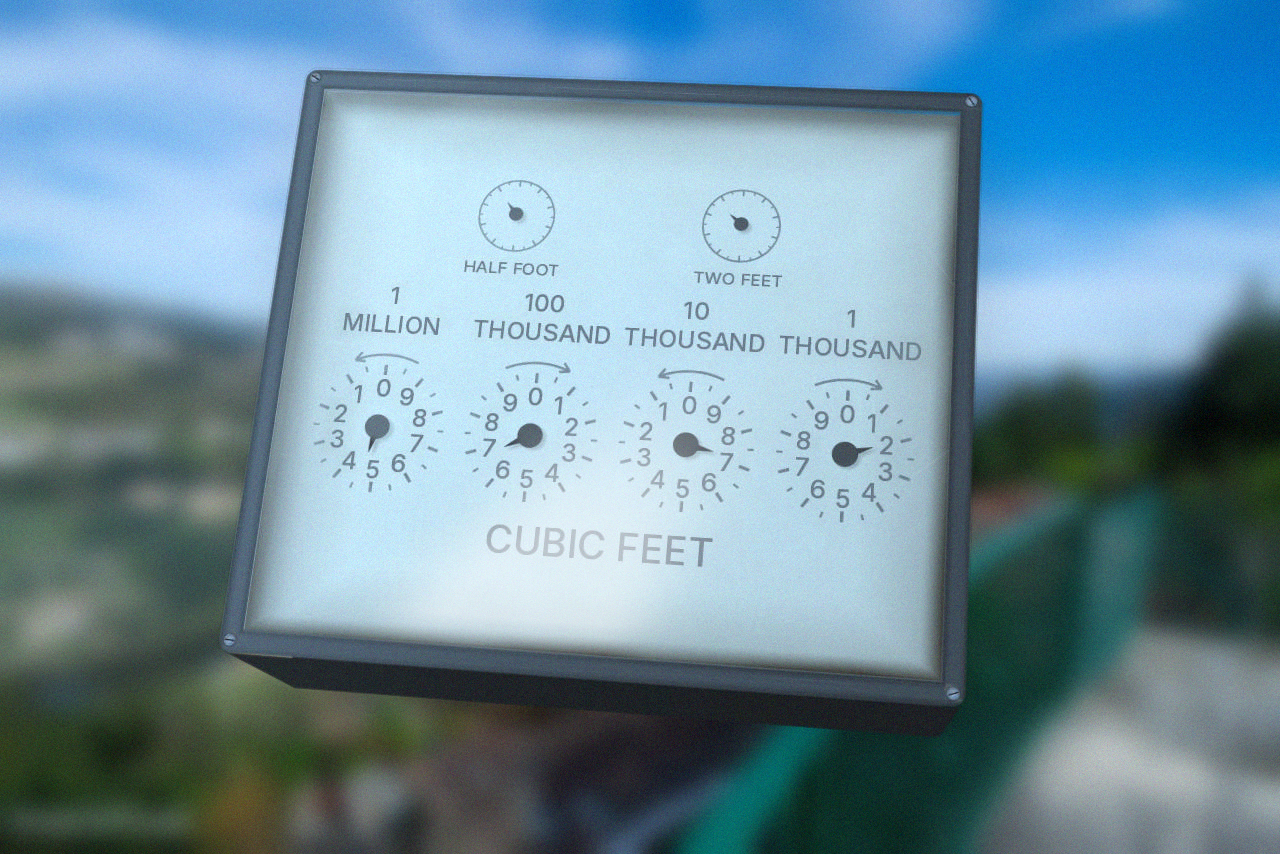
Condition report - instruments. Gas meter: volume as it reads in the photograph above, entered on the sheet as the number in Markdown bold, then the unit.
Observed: **467200** ft³
